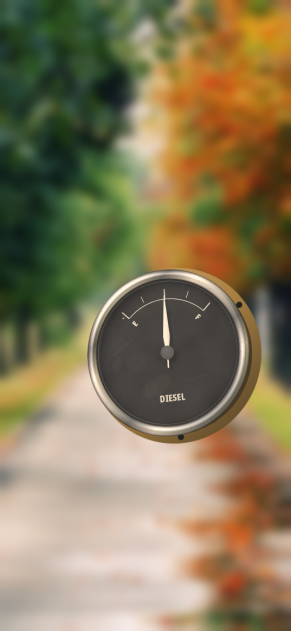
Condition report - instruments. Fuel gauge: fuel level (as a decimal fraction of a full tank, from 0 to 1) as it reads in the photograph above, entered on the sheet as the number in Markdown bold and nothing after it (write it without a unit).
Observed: **0.5**
